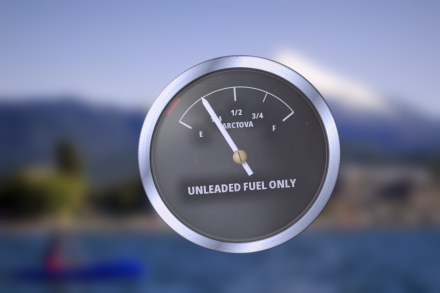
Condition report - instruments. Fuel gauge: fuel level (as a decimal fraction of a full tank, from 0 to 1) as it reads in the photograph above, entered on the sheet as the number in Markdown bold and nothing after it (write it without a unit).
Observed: **0.25**
